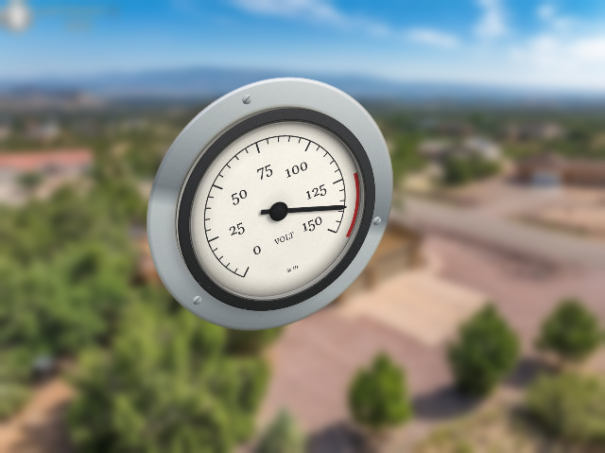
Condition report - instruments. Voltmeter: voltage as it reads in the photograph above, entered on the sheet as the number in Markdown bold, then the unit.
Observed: **137.5** V
